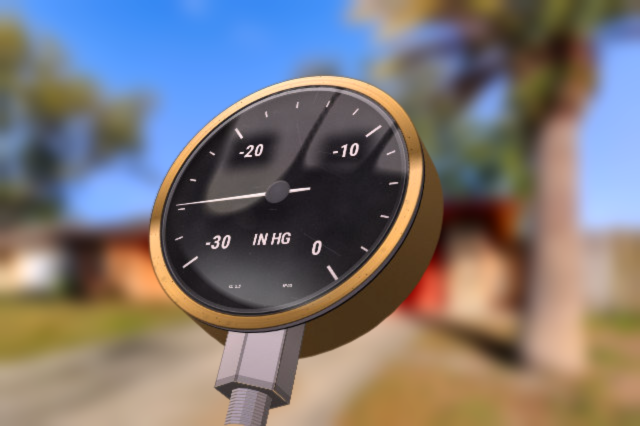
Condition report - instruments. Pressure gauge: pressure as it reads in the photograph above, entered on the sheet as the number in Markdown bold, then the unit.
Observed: **-26** inHg
